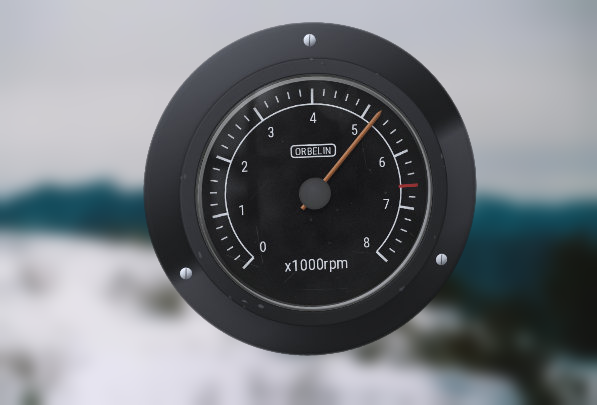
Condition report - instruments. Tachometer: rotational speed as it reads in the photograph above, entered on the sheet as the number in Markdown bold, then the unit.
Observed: **5200** rpm
